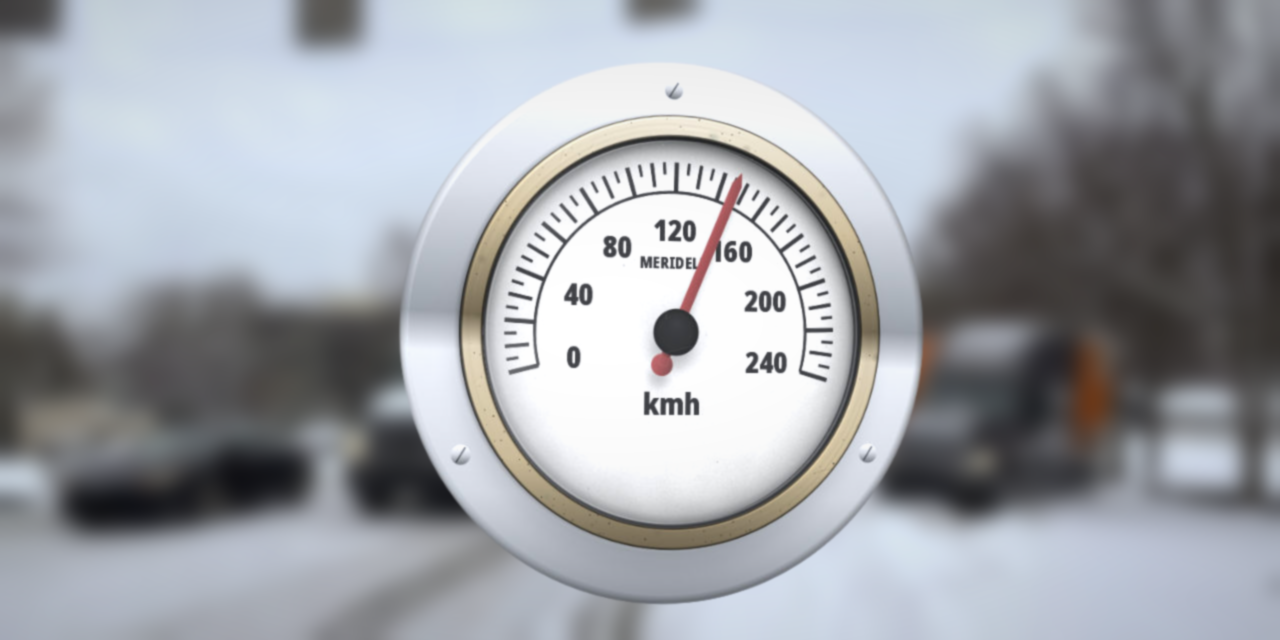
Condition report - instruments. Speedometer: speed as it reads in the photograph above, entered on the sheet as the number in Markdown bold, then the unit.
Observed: **145** km/h
